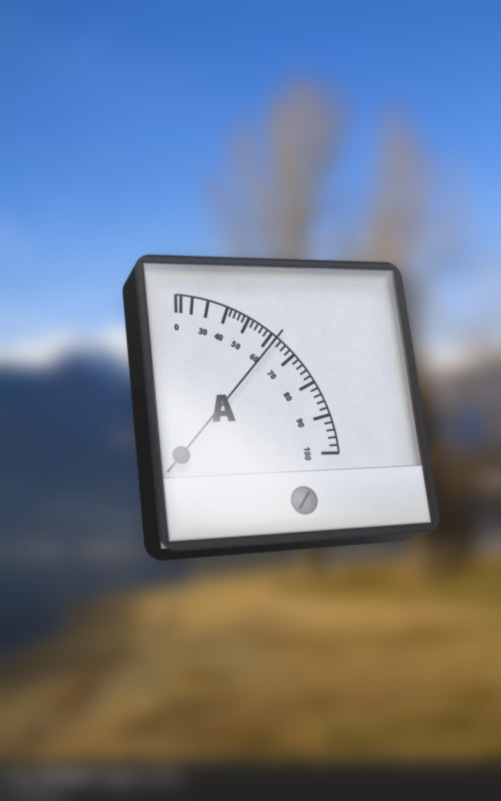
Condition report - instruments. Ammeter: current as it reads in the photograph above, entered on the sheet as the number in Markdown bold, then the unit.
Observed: **62** A
